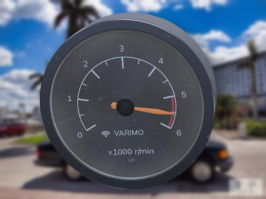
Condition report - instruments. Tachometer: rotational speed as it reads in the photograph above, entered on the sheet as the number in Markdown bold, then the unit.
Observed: **5500** rpm
